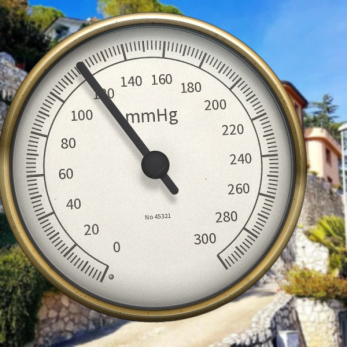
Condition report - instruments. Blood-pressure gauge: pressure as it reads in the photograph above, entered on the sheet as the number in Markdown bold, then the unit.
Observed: **118** mmHg
